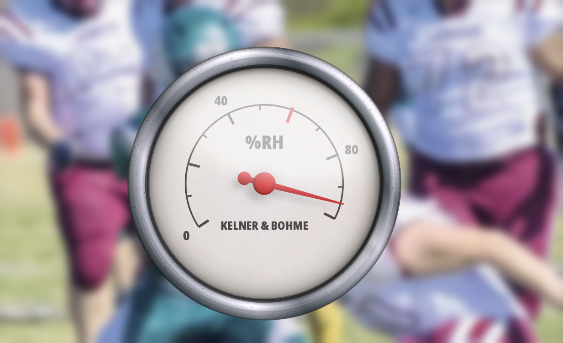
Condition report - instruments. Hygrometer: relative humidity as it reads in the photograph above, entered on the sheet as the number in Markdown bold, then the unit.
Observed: **95** %
